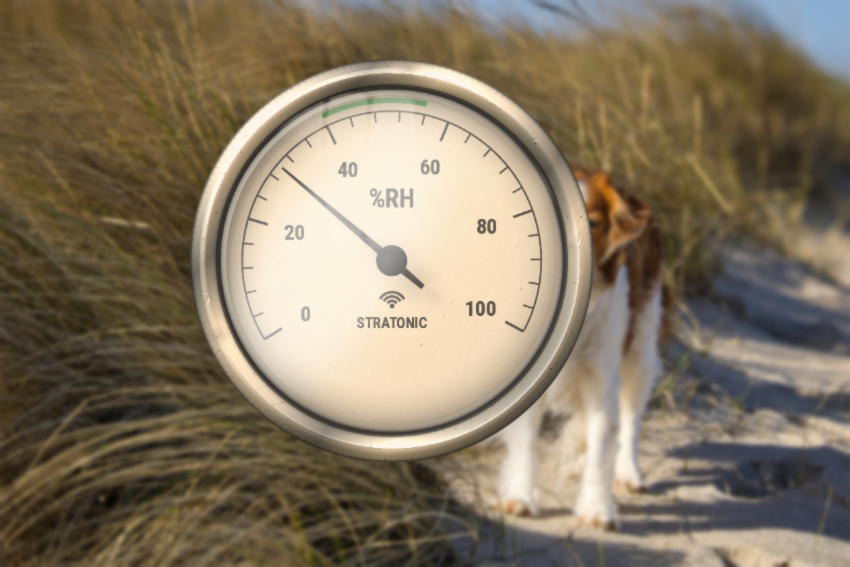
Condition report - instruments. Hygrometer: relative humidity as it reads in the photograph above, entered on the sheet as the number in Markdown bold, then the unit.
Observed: **30** %
